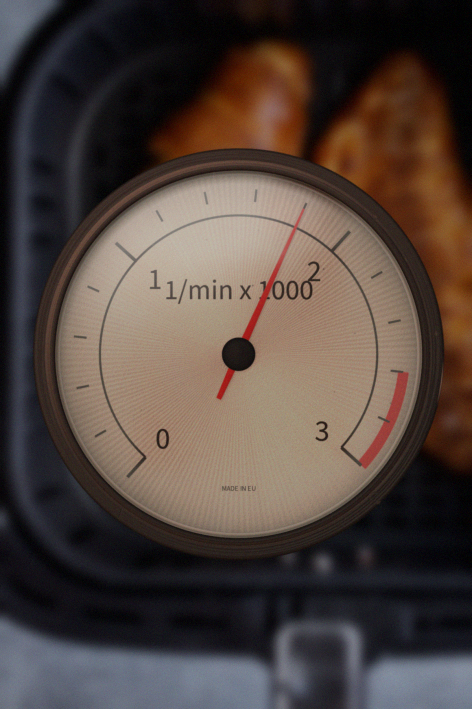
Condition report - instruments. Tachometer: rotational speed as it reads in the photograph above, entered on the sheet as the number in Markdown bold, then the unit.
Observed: **1800** rpm
